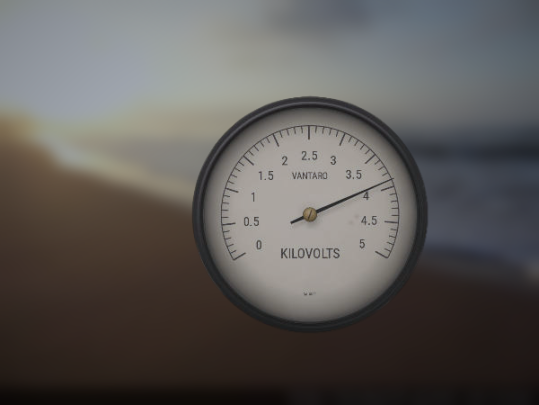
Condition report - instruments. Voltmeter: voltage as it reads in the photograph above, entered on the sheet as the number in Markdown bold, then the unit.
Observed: **3.9** kV
